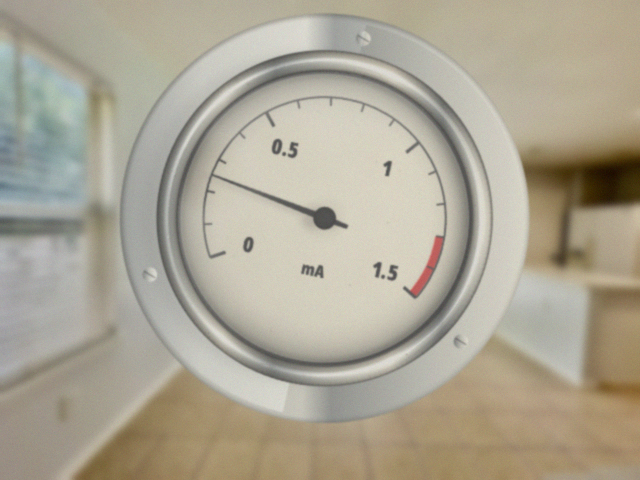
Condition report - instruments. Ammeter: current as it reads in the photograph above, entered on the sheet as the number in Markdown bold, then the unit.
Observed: **0.25** mA
